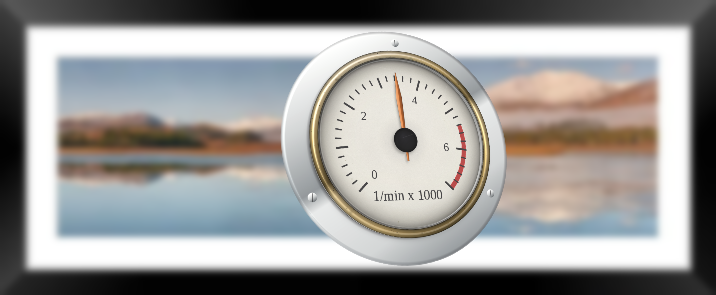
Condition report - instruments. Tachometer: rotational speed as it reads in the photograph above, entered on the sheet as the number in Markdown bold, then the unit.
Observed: **3400** rpm
